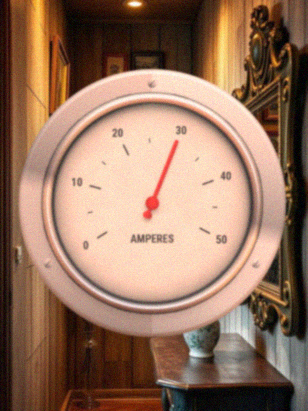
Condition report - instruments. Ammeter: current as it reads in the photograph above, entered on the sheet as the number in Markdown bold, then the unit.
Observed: **30** A
